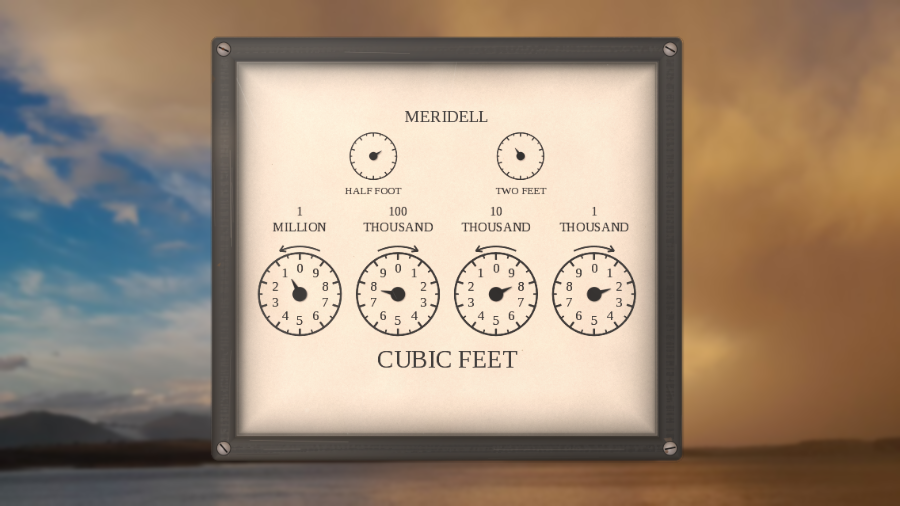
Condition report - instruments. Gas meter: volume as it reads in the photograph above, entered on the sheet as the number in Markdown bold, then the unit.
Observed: **78200** ft³
